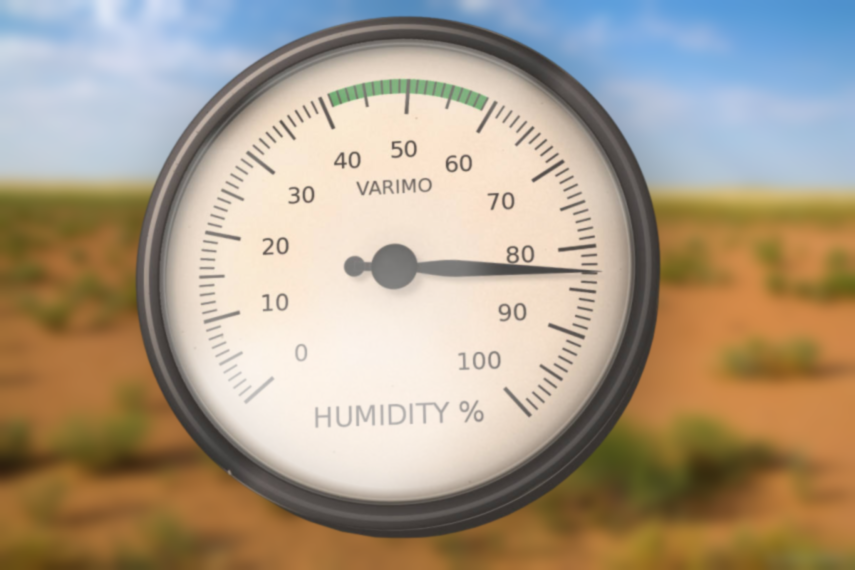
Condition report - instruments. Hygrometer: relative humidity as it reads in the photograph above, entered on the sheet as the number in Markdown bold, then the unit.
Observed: **83** %
